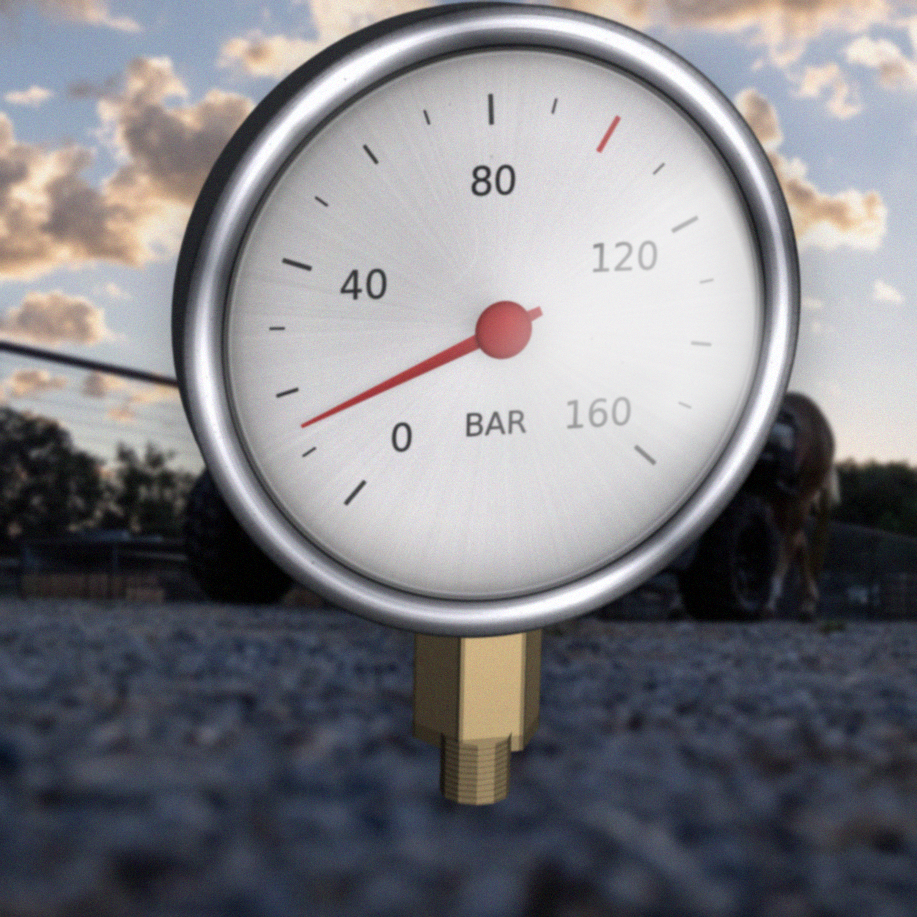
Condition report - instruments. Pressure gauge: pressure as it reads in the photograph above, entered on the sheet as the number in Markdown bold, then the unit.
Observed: **15** bar
